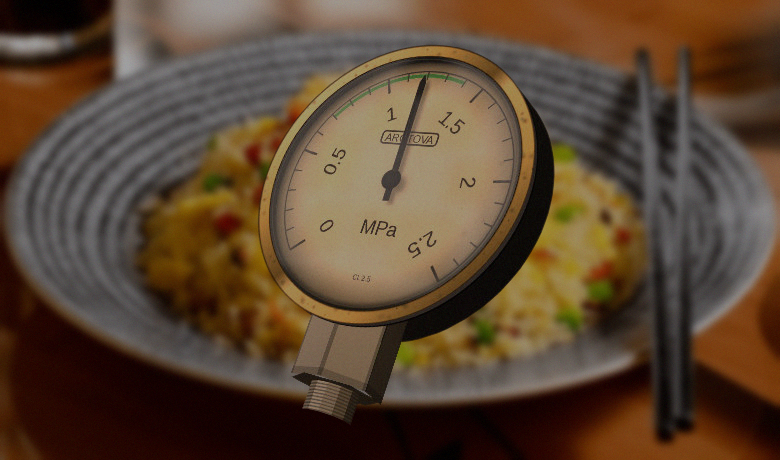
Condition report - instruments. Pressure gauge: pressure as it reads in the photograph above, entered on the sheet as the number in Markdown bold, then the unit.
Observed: **1.2** MPa
